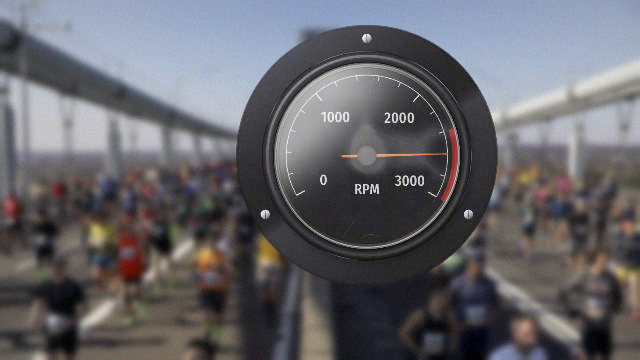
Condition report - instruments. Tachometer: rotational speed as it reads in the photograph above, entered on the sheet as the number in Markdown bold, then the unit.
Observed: **2600** rpm
